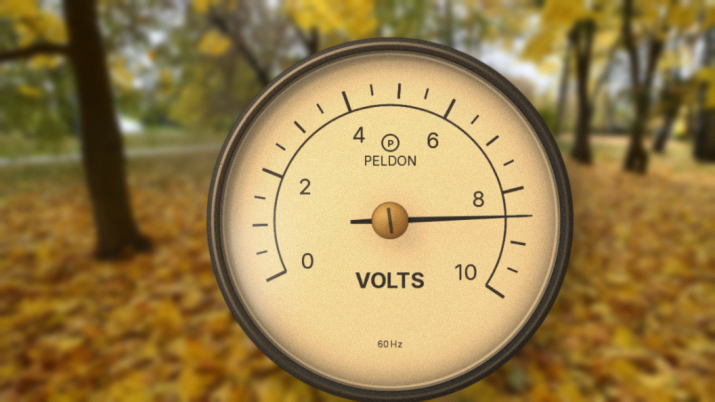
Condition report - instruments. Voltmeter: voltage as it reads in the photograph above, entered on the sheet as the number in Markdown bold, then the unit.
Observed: **8.5** V
